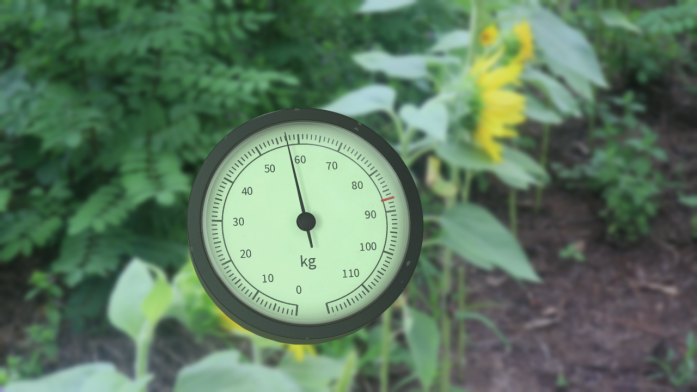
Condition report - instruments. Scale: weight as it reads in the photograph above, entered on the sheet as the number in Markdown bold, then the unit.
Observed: **57** kg
